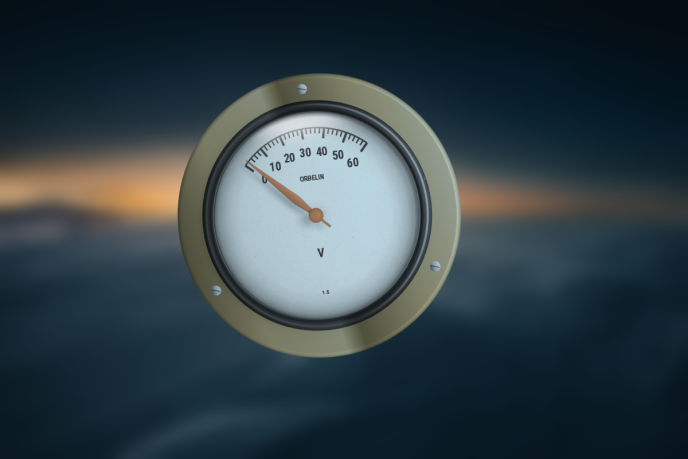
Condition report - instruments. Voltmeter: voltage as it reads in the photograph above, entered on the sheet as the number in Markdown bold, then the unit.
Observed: **2** V
